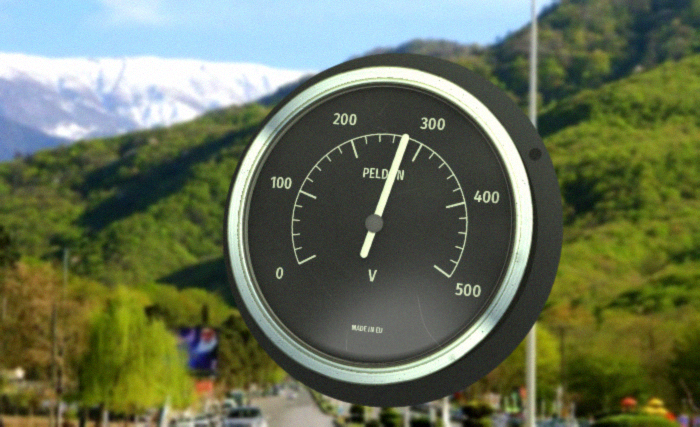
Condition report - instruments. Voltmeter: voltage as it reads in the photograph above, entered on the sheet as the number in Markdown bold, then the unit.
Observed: **280** V
